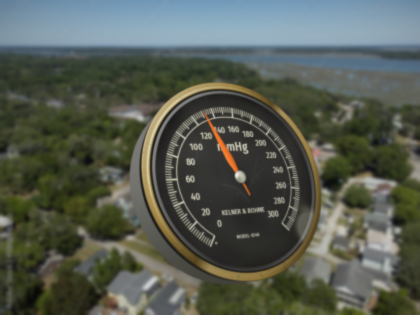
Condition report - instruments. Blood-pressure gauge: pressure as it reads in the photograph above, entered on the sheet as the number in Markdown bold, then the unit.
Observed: **130** mmHg
